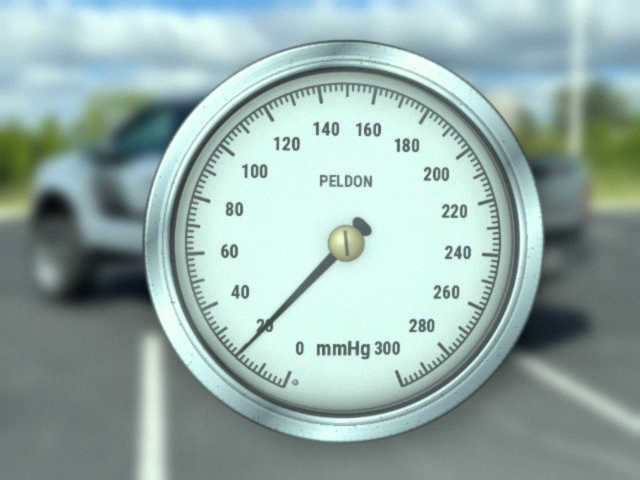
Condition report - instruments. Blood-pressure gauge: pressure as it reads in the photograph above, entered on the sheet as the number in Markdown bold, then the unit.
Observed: **20** mmHg
